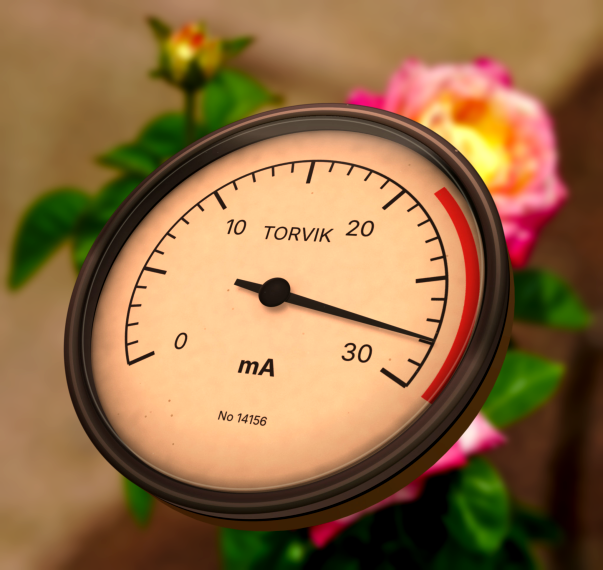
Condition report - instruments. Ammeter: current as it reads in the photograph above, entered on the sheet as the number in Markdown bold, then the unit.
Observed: **28** mA
